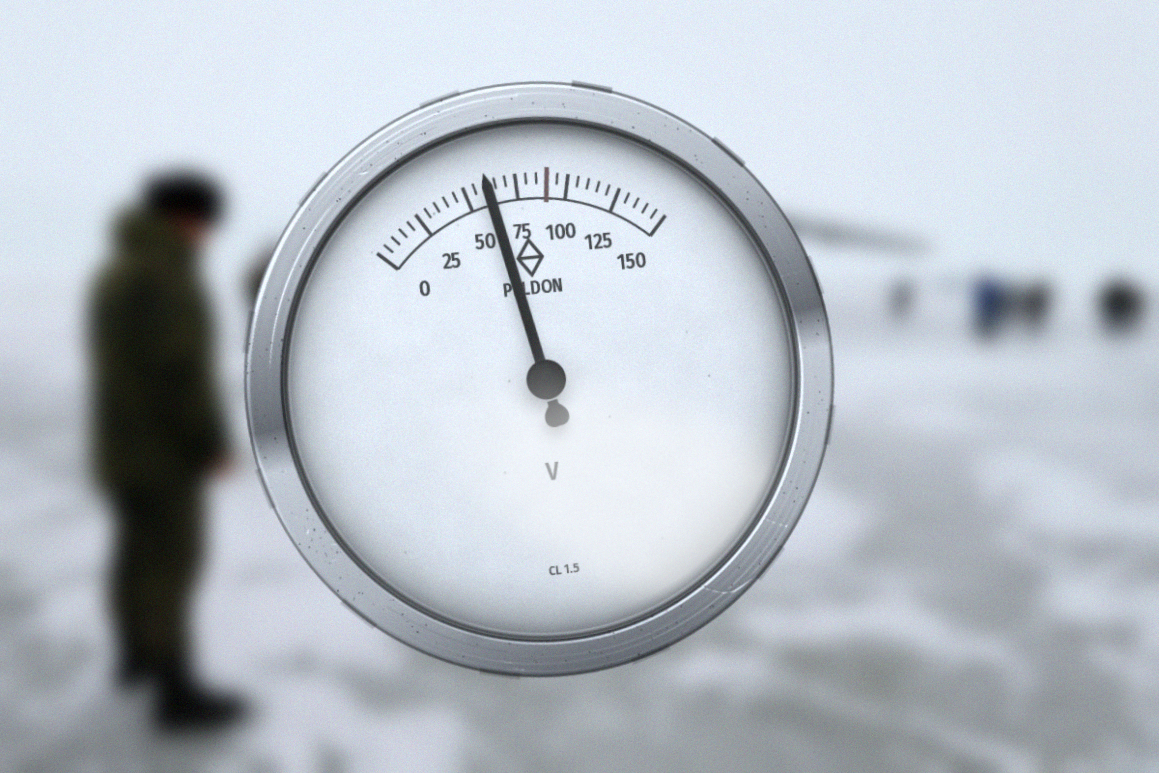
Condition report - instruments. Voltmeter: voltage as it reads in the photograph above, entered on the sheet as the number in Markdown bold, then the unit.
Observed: **60** V
